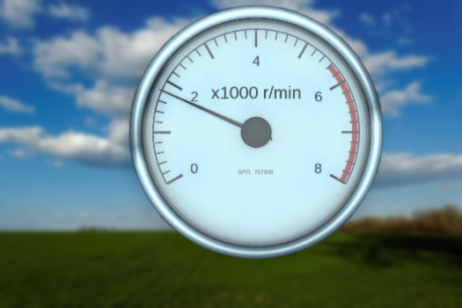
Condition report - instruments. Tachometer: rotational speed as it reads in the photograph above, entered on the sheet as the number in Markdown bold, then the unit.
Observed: **1800** rpm
